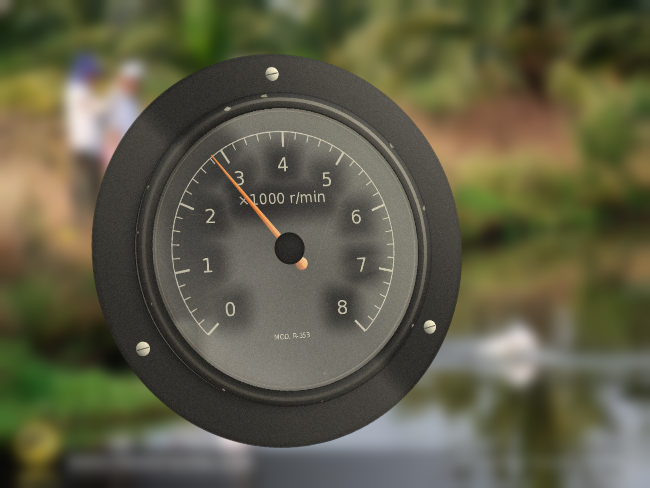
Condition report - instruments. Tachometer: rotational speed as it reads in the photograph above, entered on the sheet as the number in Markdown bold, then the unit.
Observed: **2800** rpm
